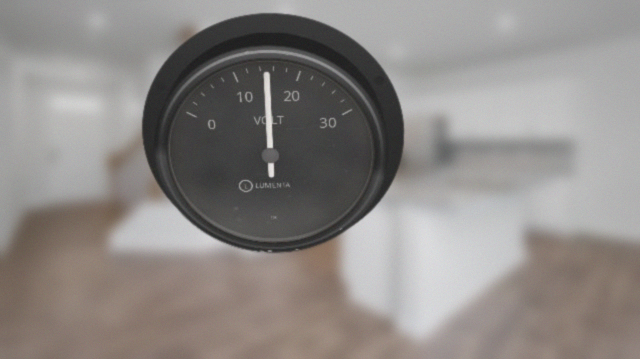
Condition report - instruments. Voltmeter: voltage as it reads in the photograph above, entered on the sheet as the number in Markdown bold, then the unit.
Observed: **15** V
